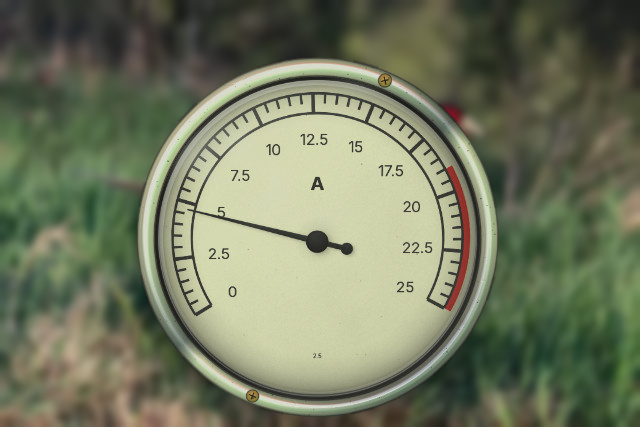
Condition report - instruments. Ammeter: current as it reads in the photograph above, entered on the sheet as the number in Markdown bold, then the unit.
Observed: **4.75** A
